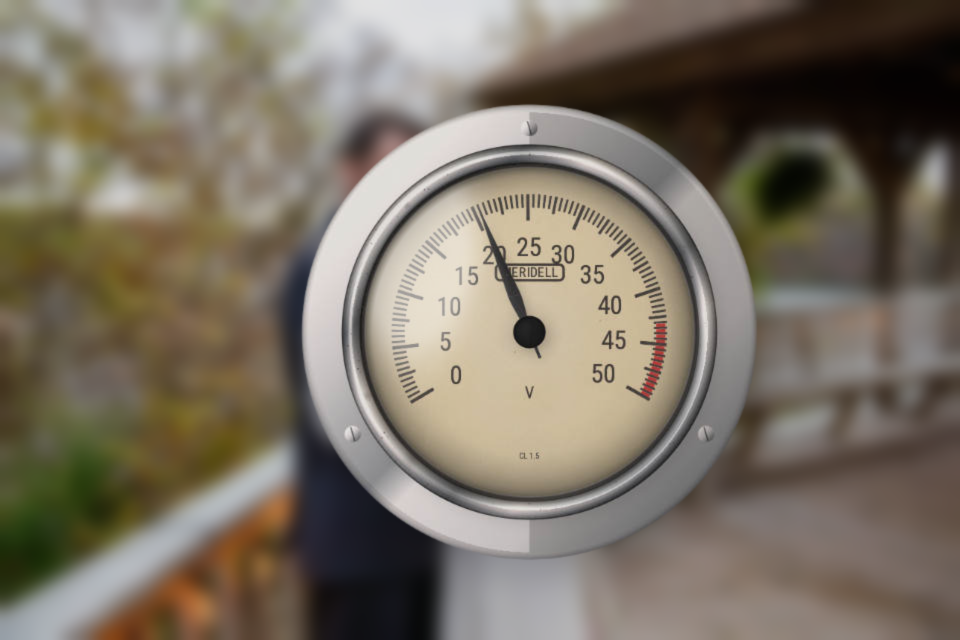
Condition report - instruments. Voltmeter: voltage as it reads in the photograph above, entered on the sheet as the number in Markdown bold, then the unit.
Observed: **20.5** V
